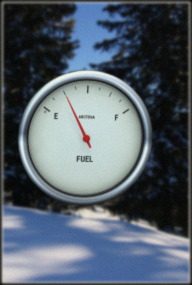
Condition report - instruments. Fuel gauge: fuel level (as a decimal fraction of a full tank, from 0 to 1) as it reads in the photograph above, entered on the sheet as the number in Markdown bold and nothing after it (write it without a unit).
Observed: **0.25**
